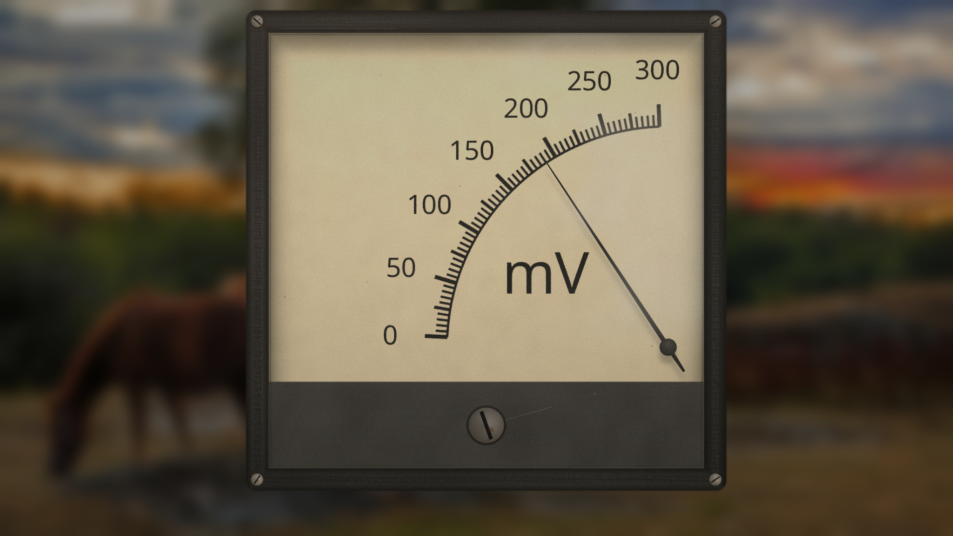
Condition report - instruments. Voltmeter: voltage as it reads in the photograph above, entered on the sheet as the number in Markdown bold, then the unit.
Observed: **190** mV
